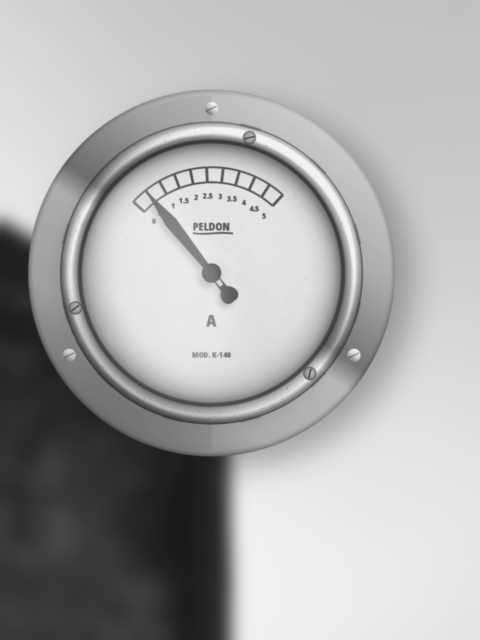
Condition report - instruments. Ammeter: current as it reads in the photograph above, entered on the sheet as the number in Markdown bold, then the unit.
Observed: **0.5** A
